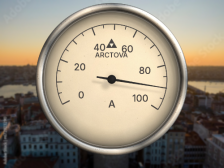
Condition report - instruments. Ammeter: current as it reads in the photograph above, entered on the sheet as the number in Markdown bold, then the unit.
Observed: **90** A
